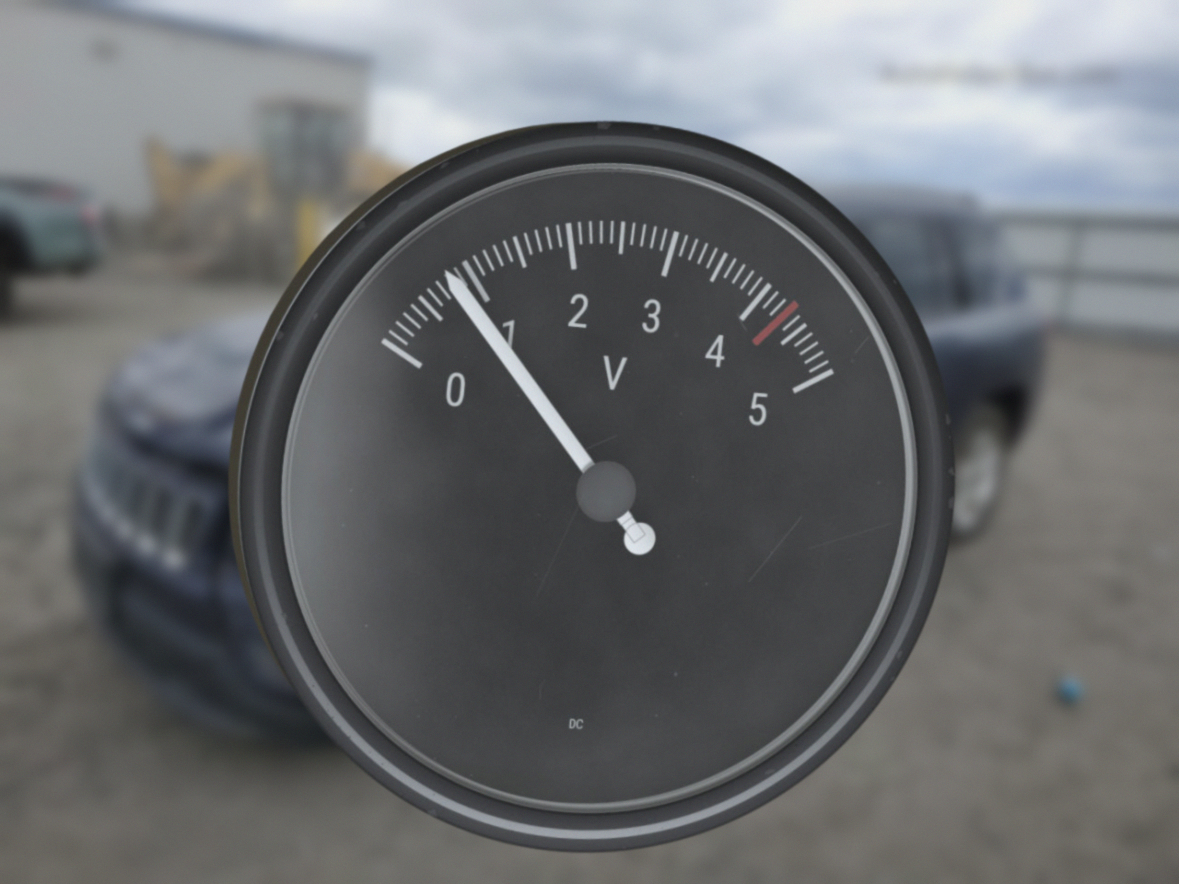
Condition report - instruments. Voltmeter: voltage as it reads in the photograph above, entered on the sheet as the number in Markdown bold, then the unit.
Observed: **0.8** V
